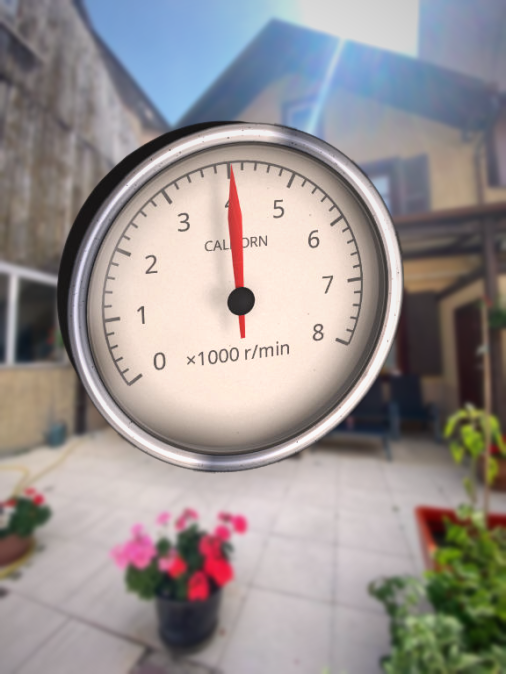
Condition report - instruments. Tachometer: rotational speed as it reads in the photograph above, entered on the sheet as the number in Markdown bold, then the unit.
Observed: **4000** rpm
